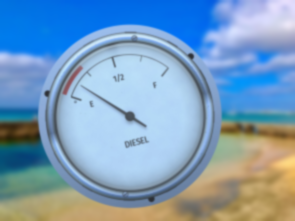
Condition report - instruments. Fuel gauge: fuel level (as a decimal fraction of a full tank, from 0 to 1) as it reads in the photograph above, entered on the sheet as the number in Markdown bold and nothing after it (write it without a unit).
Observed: **0.125**
